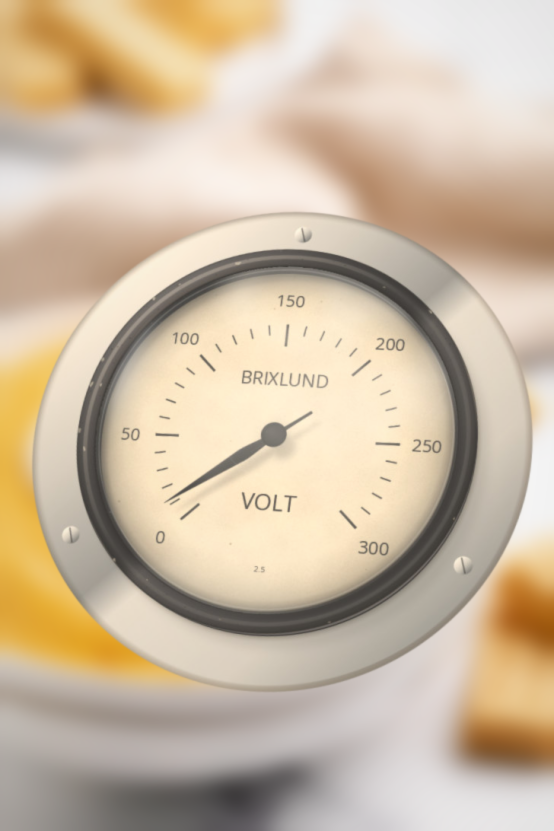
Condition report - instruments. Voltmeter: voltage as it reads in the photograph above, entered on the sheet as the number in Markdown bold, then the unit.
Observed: **10** V
